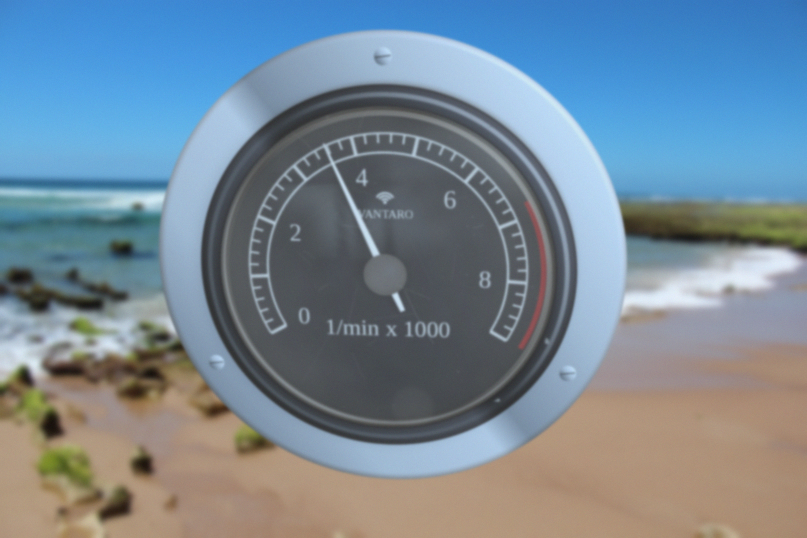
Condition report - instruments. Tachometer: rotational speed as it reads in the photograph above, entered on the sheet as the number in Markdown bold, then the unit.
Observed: **3600** rpm
